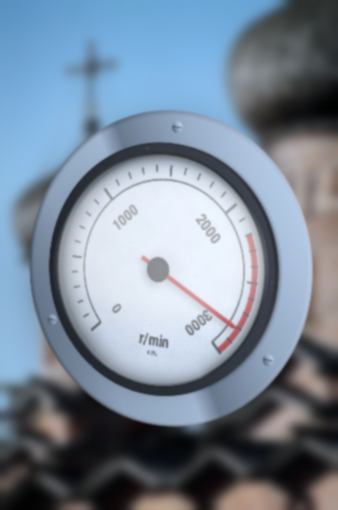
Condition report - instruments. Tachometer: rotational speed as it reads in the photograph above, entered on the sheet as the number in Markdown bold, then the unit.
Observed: **2800** rpm
